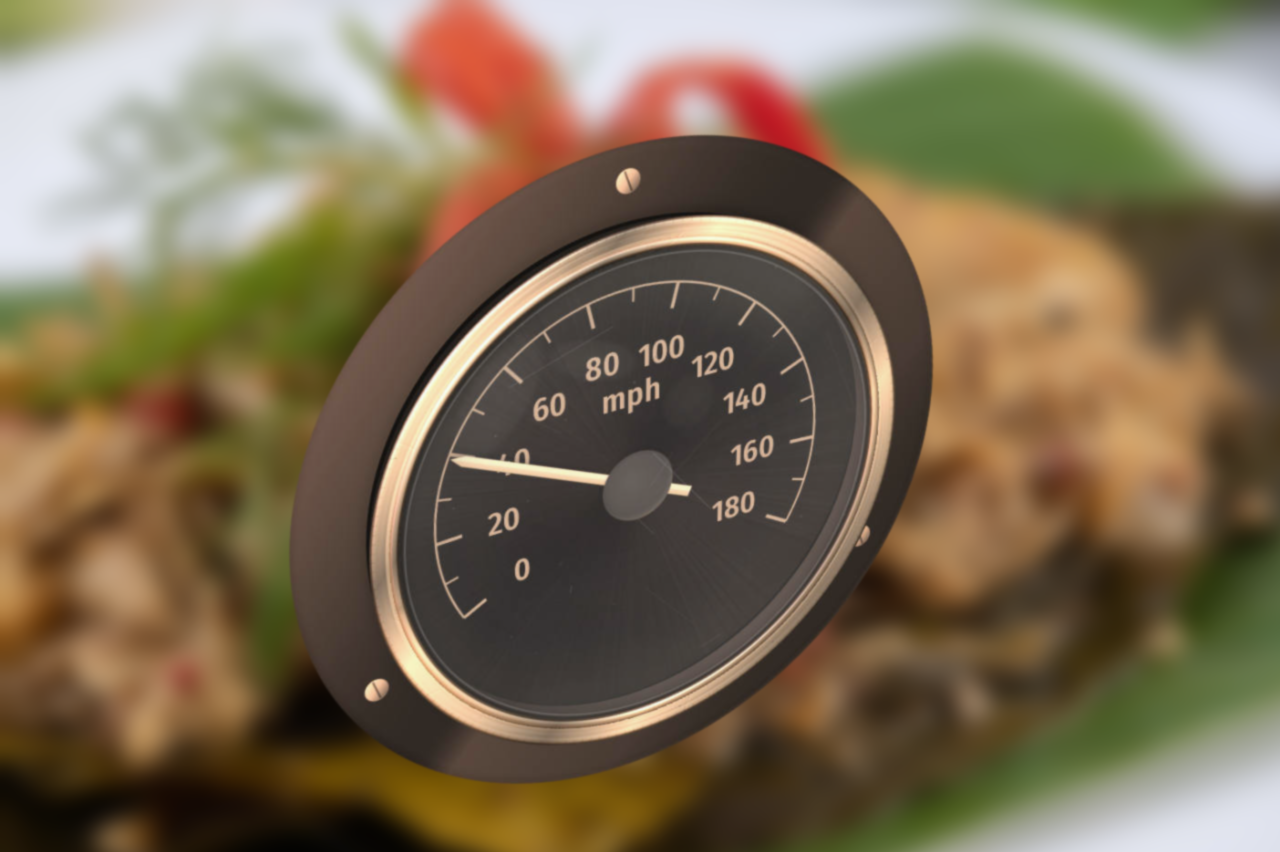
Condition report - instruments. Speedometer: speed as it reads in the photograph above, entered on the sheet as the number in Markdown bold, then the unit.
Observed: **40** mph
